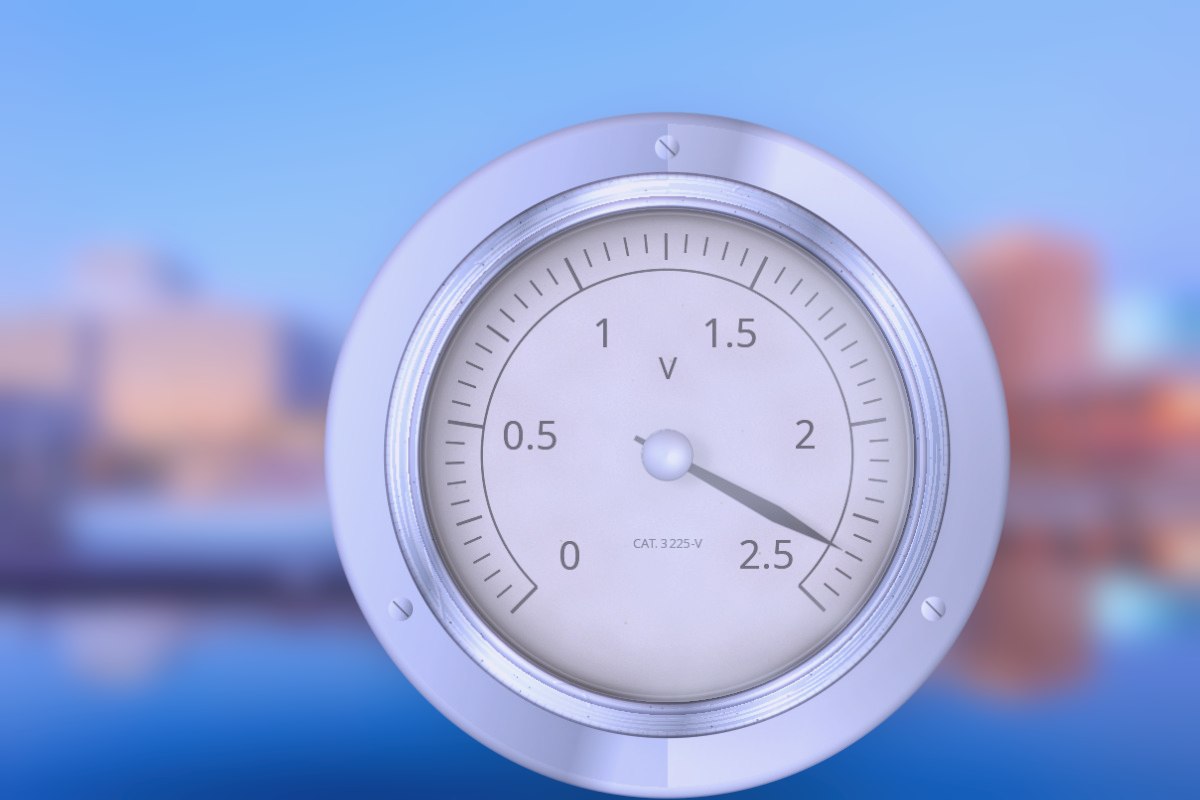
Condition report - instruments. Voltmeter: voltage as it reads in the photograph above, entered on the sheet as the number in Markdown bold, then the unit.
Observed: **2.35** V
